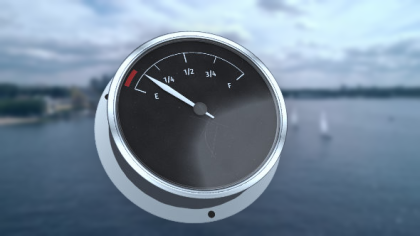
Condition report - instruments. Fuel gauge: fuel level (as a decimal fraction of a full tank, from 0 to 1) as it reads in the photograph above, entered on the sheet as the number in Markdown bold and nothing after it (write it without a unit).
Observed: **0.125**
